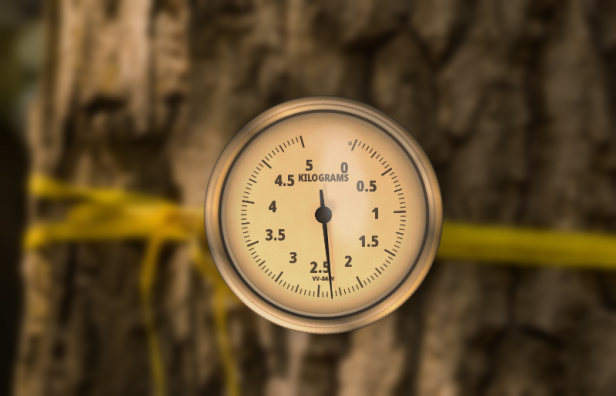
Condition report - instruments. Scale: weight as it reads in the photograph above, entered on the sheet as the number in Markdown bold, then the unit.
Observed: **2.35** kg
